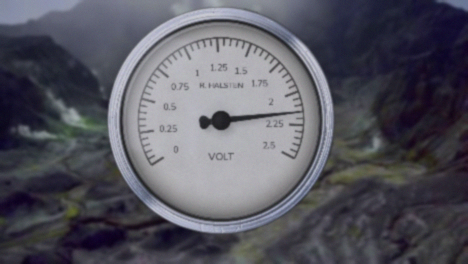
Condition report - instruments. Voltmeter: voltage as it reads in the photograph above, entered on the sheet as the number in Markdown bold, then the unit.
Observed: **2.15** V
